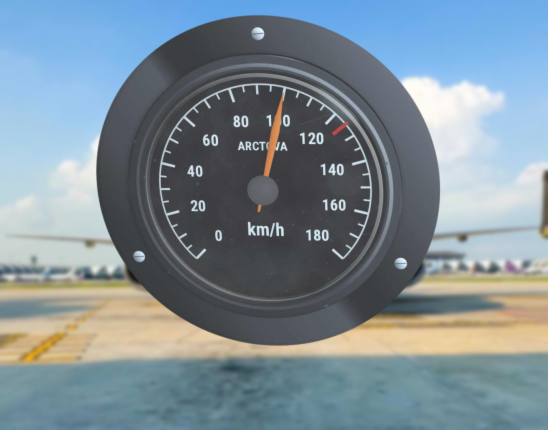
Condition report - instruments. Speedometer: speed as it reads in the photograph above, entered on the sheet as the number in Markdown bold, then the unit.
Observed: **100** km/h
